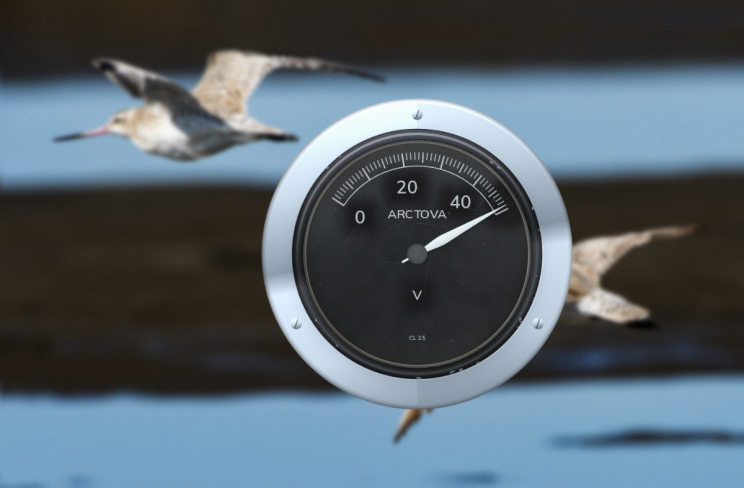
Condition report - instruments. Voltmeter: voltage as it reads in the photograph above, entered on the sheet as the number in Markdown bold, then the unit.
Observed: **49** V
